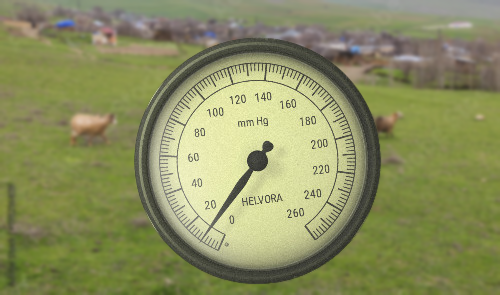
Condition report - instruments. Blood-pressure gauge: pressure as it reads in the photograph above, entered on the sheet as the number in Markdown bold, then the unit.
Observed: **10** mmHg
